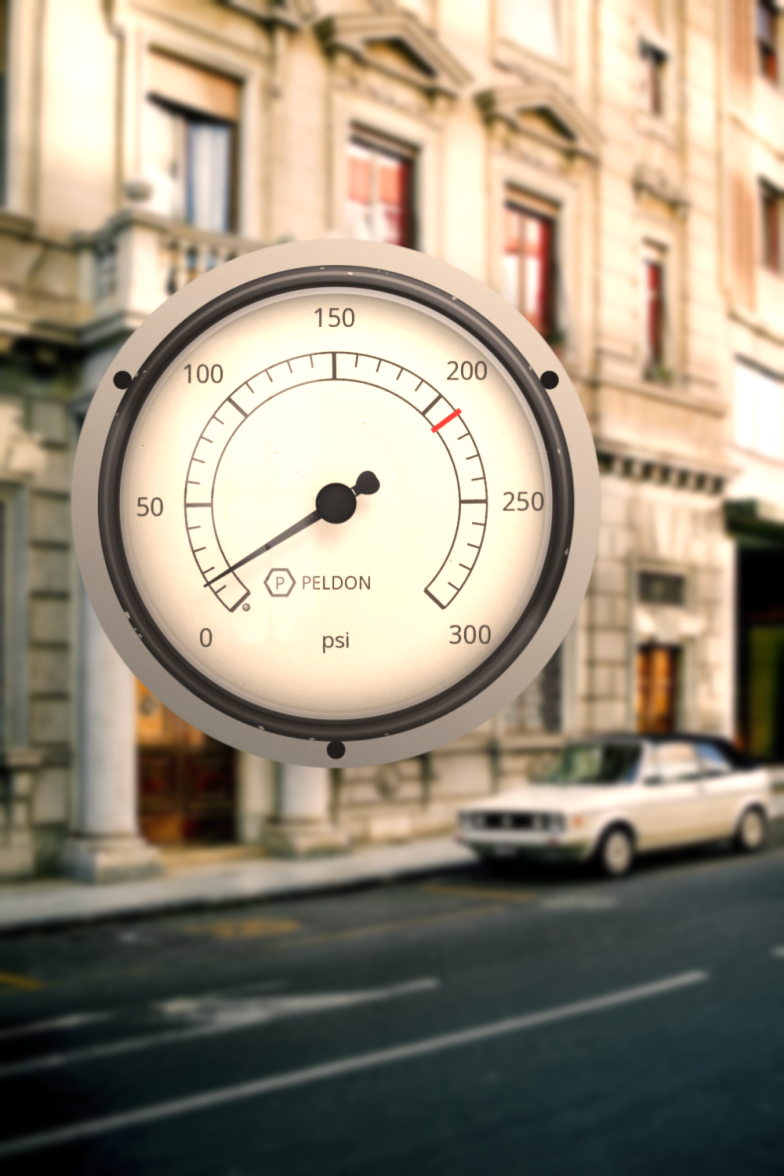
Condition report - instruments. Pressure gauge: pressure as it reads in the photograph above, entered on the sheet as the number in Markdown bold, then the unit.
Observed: **15** psi
